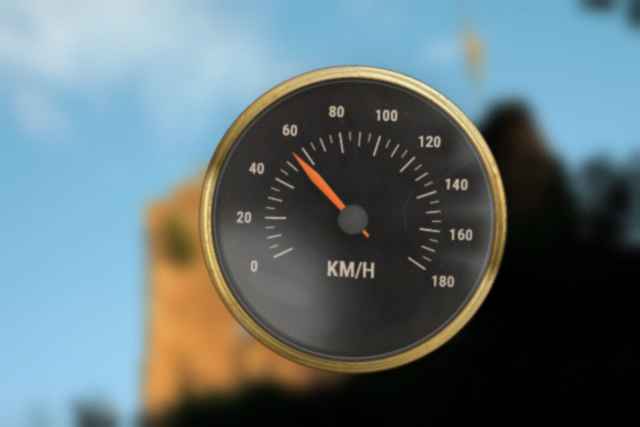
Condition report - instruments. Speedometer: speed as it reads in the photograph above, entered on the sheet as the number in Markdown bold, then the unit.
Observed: **55** km/h
